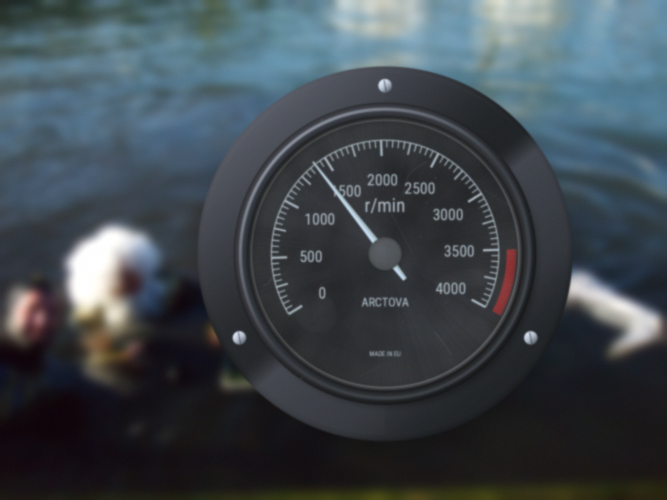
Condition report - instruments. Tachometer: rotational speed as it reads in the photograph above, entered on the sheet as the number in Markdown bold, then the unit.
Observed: **1400** rpm
